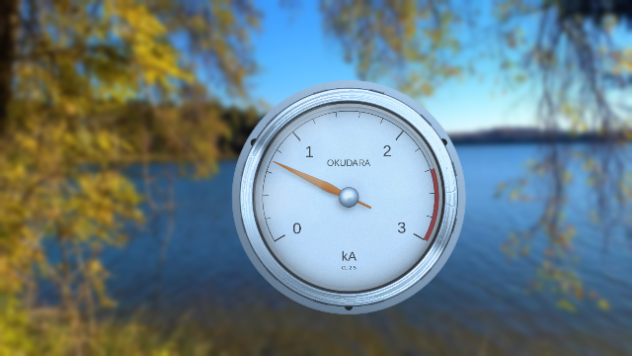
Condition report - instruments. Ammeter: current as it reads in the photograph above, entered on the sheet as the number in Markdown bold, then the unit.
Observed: **0.7** kA
